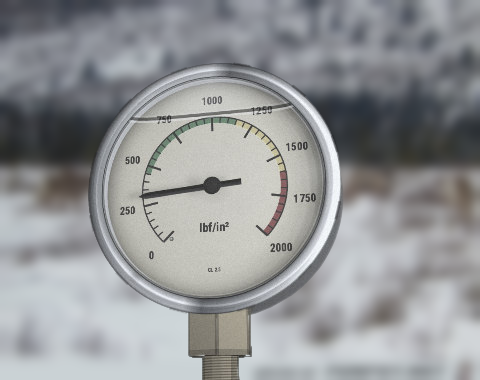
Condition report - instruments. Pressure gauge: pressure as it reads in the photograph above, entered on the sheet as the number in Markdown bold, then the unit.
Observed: **300** psi
